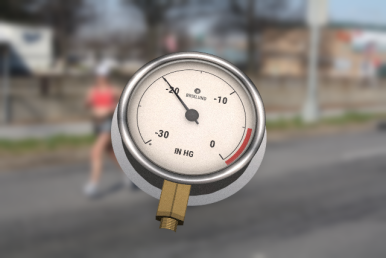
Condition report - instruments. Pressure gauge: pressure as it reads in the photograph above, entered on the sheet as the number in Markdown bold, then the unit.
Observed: **-20** inHg
